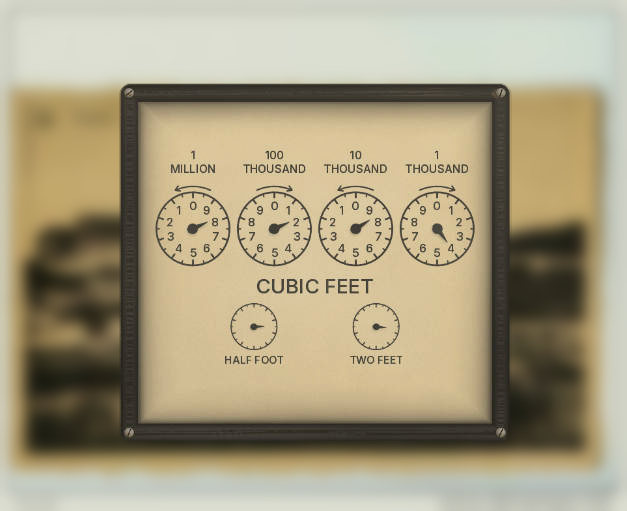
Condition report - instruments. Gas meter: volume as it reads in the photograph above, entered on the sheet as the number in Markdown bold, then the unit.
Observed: **818400** ft³
